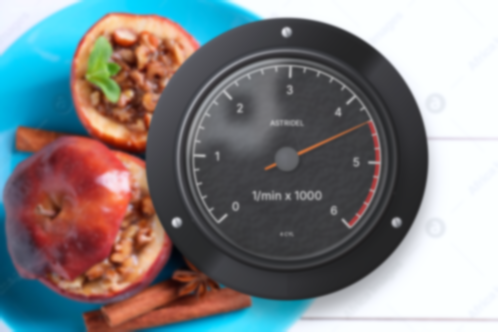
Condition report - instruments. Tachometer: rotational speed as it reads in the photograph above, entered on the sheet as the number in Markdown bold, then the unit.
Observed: **4400** rpm
